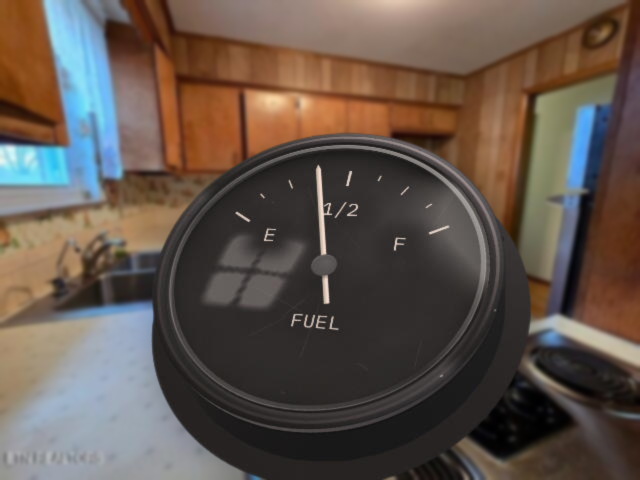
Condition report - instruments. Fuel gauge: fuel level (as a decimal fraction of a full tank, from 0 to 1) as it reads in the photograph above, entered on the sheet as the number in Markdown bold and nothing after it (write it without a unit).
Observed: **0.375**
